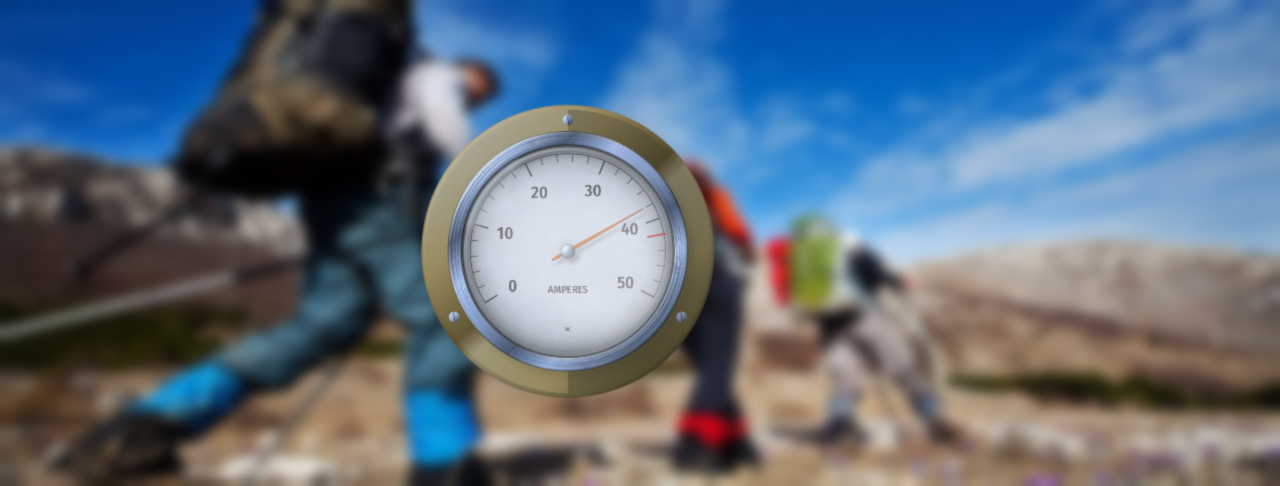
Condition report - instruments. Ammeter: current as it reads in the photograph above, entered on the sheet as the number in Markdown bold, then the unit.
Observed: **38** A
